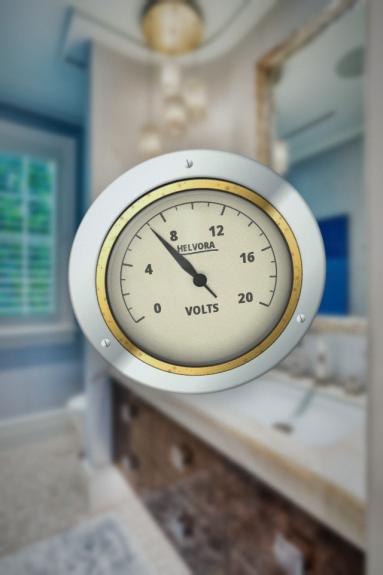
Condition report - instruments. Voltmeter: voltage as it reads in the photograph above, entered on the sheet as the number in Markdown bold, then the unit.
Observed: **7** V
